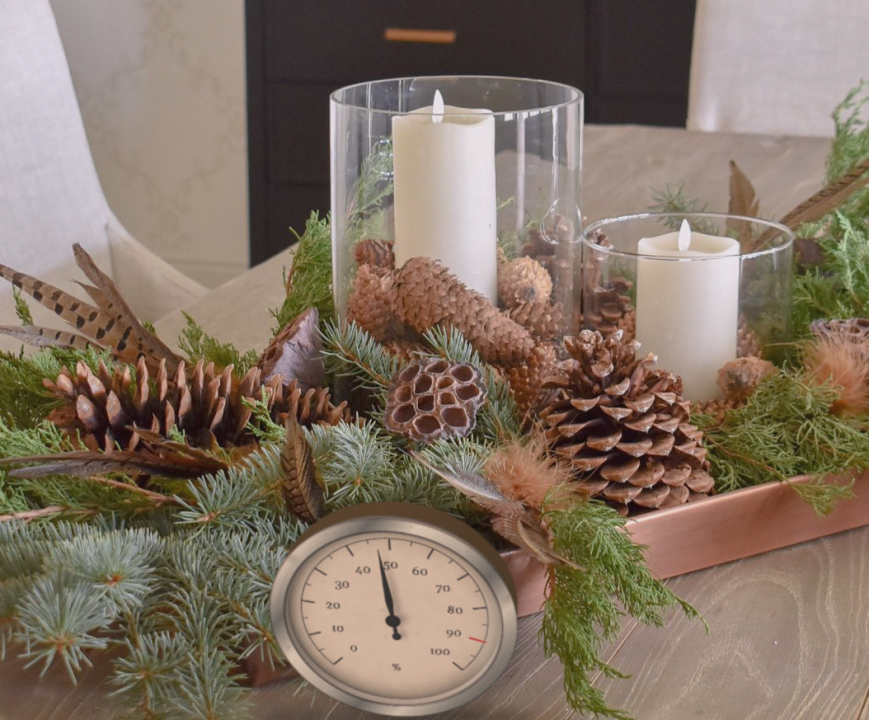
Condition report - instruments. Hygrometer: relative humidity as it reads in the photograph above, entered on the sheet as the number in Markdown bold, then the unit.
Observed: **47.5** %
